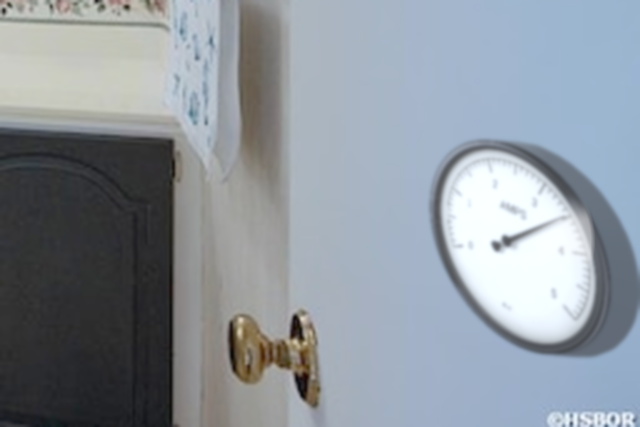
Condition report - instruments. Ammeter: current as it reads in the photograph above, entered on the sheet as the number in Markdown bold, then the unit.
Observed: **3.5** A
